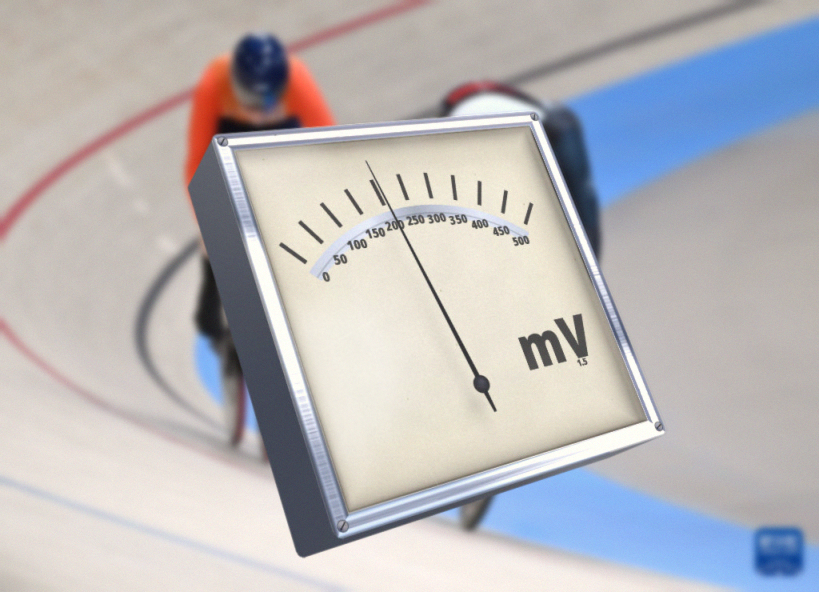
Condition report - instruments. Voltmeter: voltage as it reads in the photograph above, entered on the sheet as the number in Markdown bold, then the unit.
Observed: **200** mV
